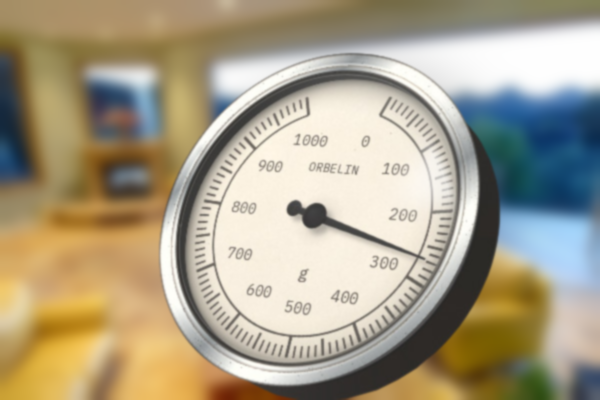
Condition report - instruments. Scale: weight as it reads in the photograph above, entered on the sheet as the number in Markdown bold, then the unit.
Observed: **270** g
